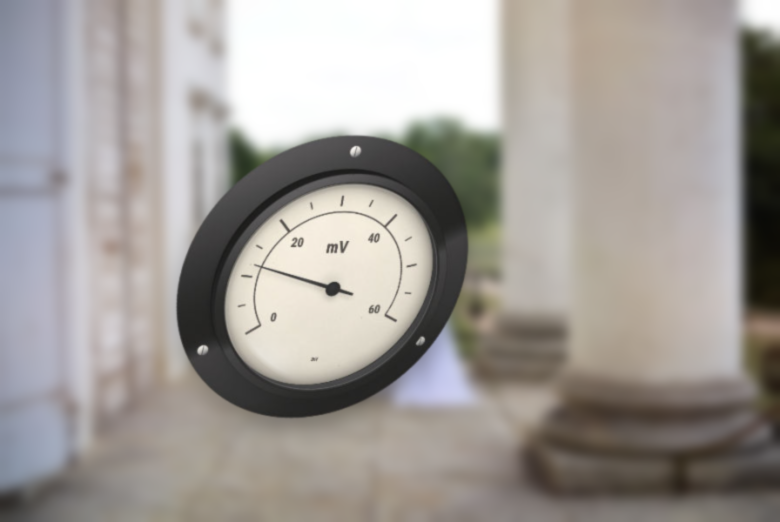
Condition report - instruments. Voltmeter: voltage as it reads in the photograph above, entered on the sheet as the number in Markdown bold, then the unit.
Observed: **12.5** mV
